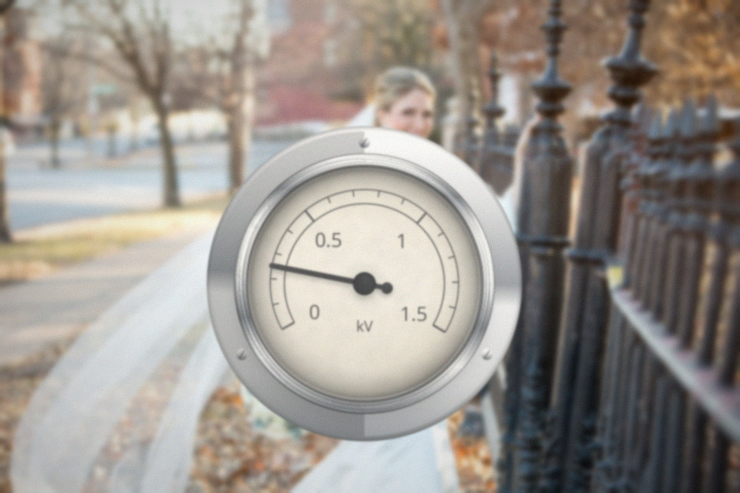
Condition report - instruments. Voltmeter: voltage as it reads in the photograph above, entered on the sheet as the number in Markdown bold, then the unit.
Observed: **0.25** kV
